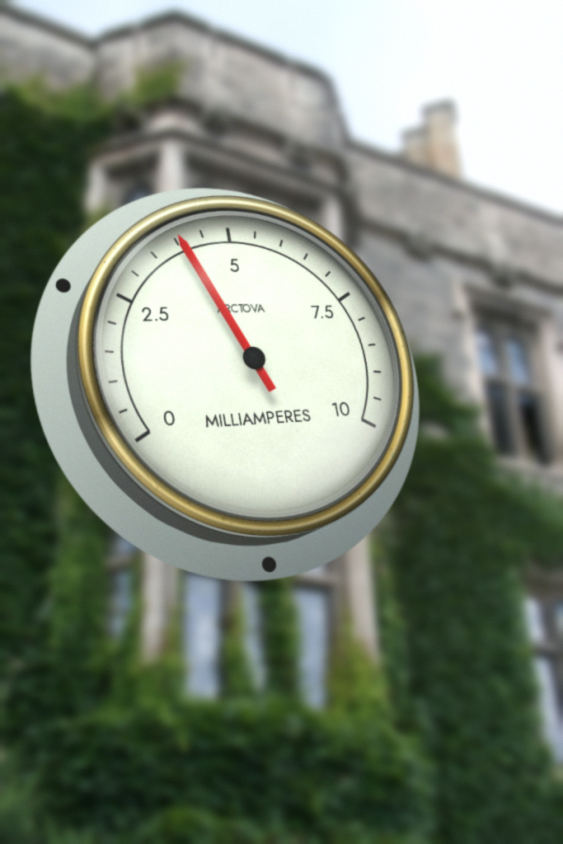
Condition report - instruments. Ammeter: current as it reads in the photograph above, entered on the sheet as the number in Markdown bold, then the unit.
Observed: **4** mA
